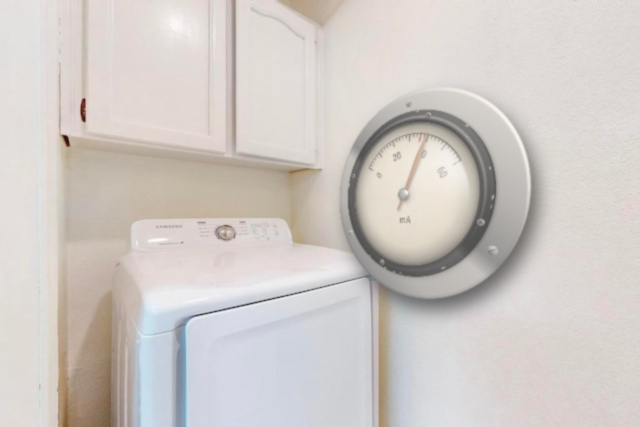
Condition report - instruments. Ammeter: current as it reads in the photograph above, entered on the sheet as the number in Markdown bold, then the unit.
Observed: **40** mA
